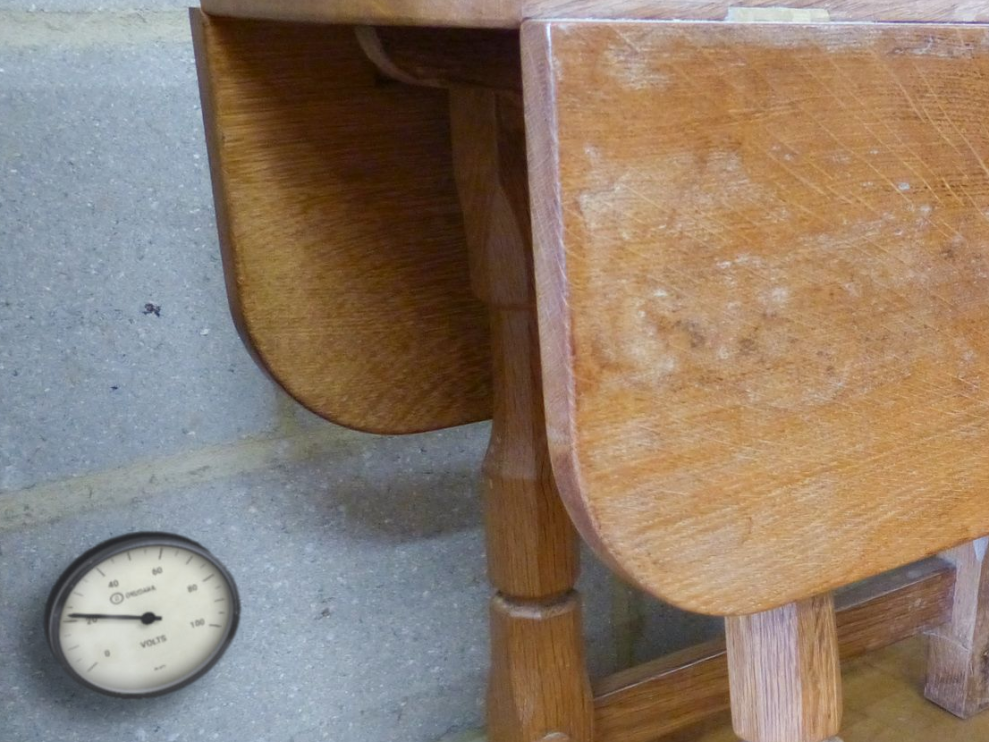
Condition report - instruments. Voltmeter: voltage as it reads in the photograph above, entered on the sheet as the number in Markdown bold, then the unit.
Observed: **22.5** V
